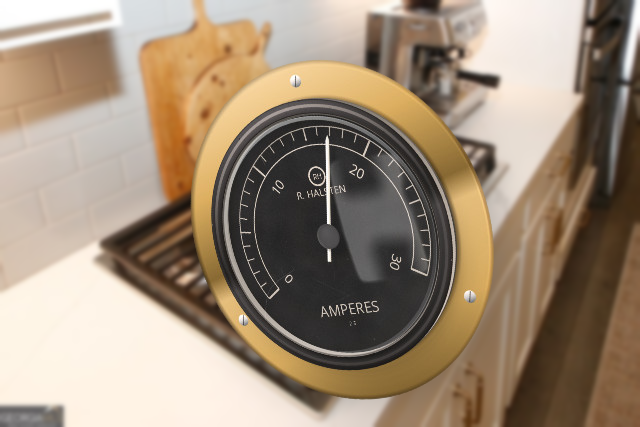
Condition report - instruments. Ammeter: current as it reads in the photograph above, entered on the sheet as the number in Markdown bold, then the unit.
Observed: **17** A
